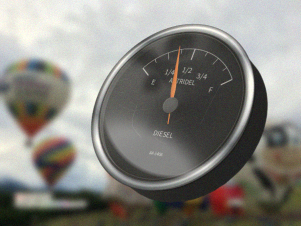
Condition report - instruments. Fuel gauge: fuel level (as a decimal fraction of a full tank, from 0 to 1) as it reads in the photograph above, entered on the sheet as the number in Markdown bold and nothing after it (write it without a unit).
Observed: **0.375**
